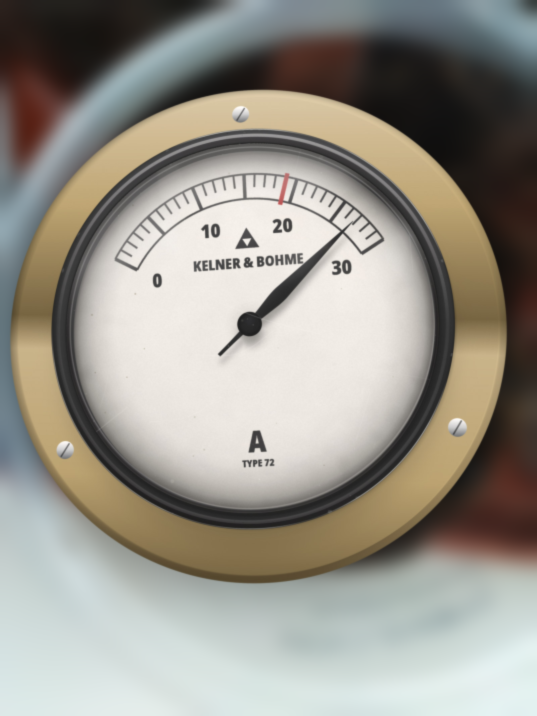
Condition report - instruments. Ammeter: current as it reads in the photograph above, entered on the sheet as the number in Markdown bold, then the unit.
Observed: **27** A
